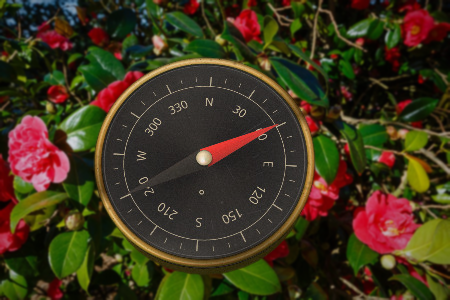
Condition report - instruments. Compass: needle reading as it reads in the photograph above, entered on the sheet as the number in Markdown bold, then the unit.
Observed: **60** °
